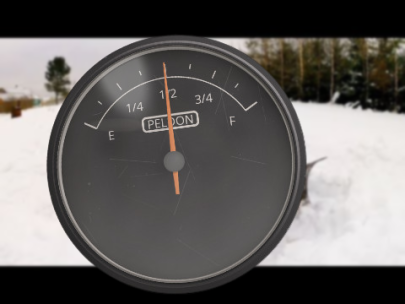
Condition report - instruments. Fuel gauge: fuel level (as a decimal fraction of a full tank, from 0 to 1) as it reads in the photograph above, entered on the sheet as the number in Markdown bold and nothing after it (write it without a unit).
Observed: **0.5**
